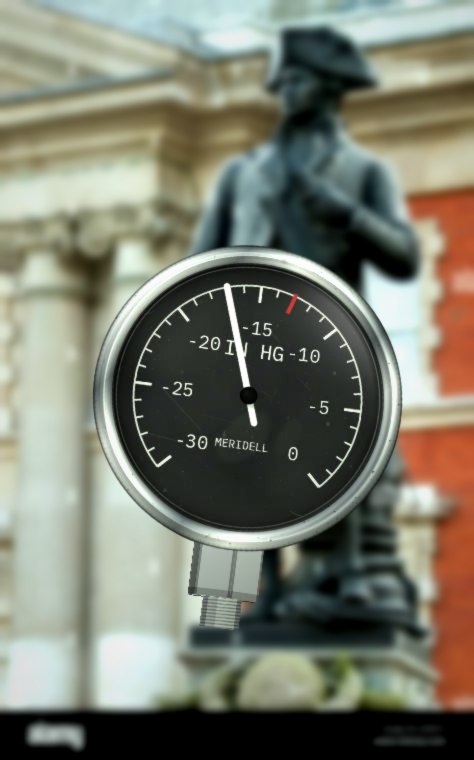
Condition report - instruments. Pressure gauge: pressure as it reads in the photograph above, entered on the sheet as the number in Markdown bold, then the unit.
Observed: **-17** inHg
